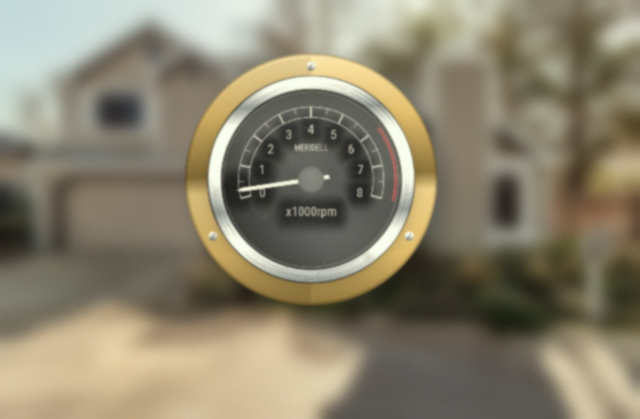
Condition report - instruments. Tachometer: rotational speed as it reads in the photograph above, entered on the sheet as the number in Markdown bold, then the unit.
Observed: **250** rpm
